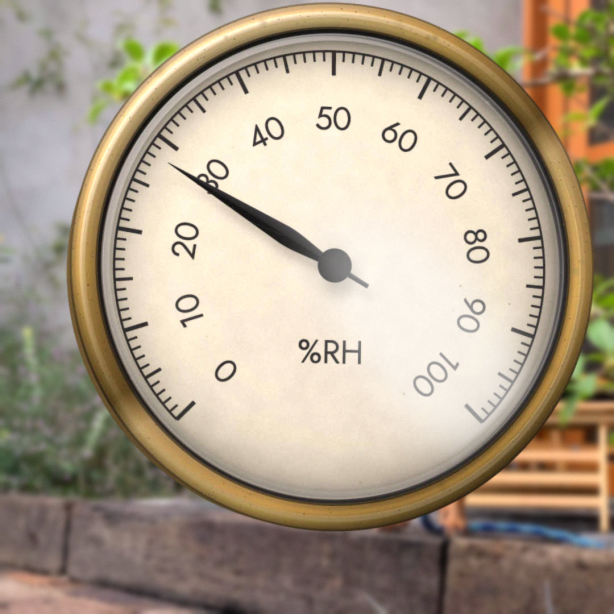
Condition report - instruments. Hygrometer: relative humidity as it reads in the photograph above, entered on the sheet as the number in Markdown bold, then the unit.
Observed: **28** %
